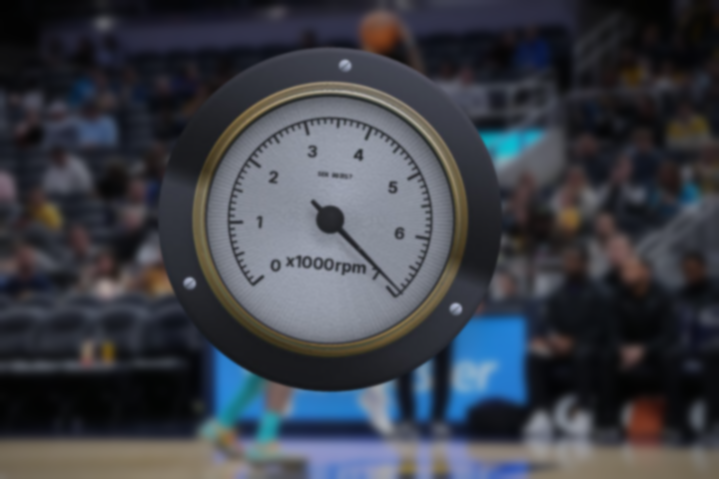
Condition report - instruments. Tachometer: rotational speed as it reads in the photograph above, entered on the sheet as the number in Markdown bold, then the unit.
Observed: **6900** rpm
